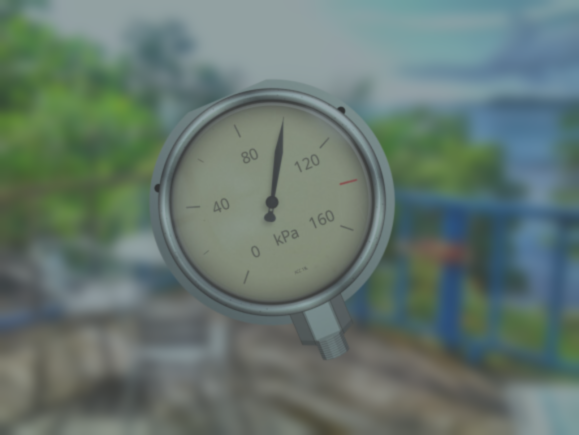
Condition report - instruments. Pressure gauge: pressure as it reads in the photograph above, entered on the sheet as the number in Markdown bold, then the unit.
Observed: **100** kPa
